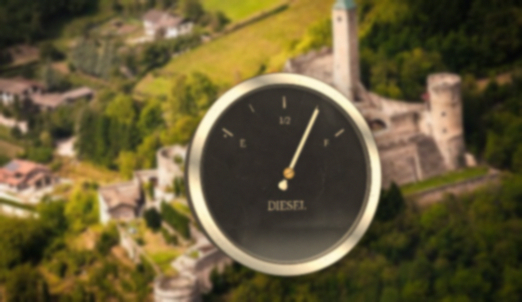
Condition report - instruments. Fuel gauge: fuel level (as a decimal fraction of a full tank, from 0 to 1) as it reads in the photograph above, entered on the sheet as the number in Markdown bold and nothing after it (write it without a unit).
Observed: **0.75**
